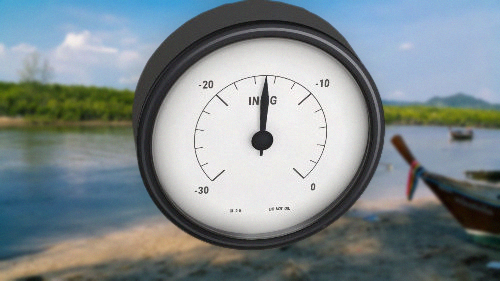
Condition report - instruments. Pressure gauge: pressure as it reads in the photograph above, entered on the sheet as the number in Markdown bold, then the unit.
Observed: **-15** inHg
